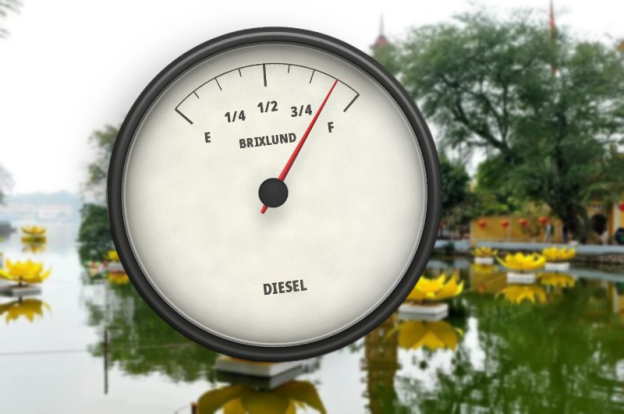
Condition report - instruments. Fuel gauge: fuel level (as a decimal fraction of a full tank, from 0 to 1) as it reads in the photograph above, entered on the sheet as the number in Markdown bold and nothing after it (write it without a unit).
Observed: **0.875**
